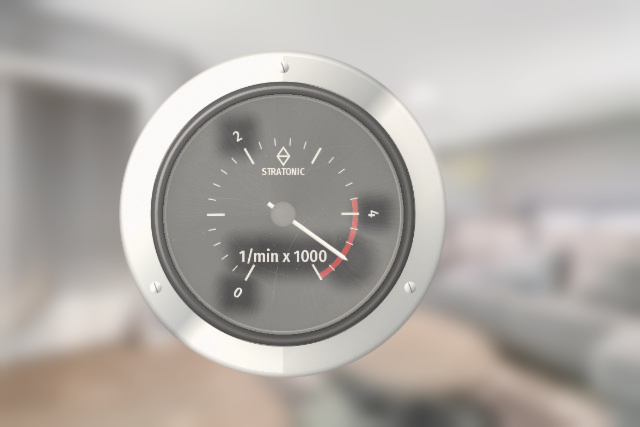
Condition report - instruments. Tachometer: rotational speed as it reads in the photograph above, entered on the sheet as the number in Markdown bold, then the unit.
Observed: **4600** rpm
